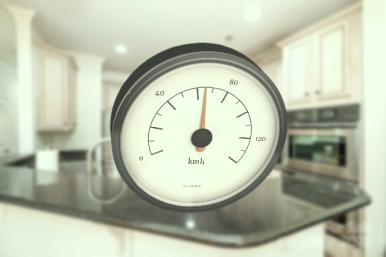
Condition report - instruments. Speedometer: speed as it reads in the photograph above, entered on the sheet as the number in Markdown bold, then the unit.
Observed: **65** km/h
